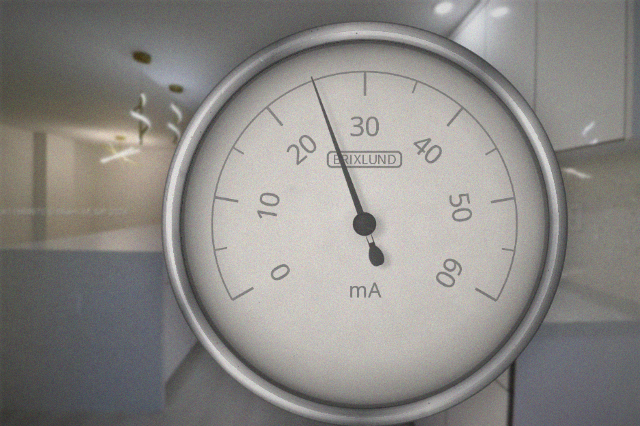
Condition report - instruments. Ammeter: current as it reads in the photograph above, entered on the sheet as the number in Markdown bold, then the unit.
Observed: **25** mA
